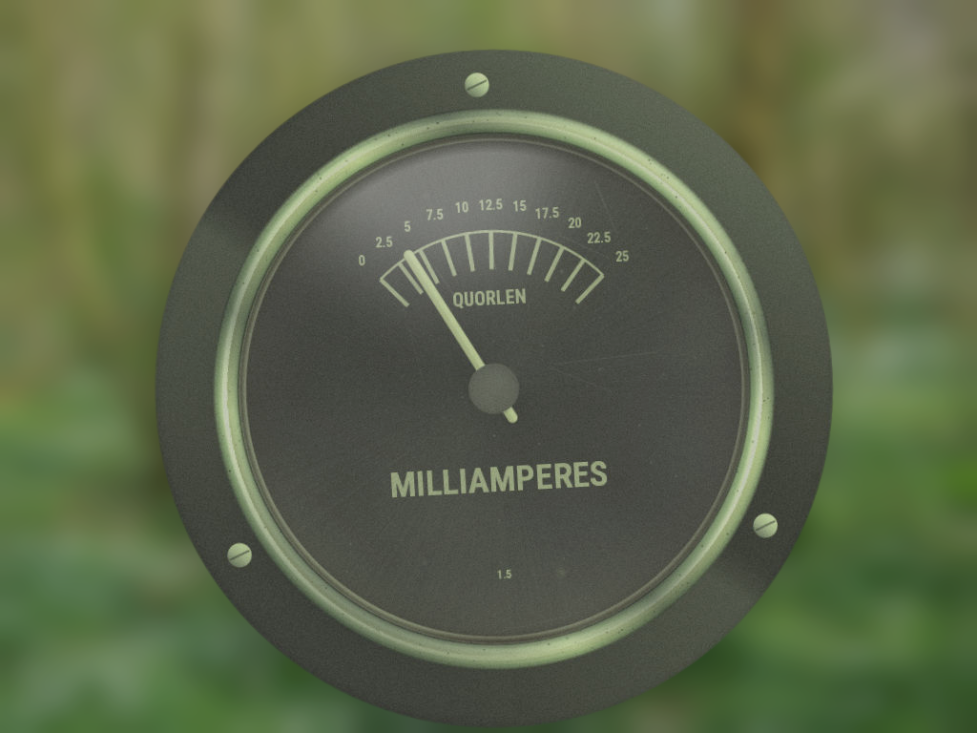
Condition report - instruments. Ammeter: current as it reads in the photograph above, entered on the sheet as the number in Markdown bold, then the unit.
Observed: **3.75** mA
